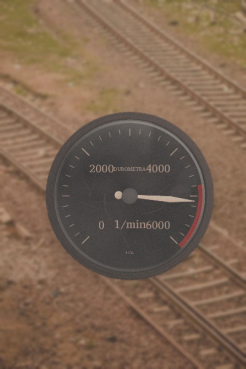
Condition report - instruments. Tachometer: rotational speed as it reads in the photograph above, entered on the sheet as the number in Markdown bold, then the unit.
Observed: **5100** rpm
